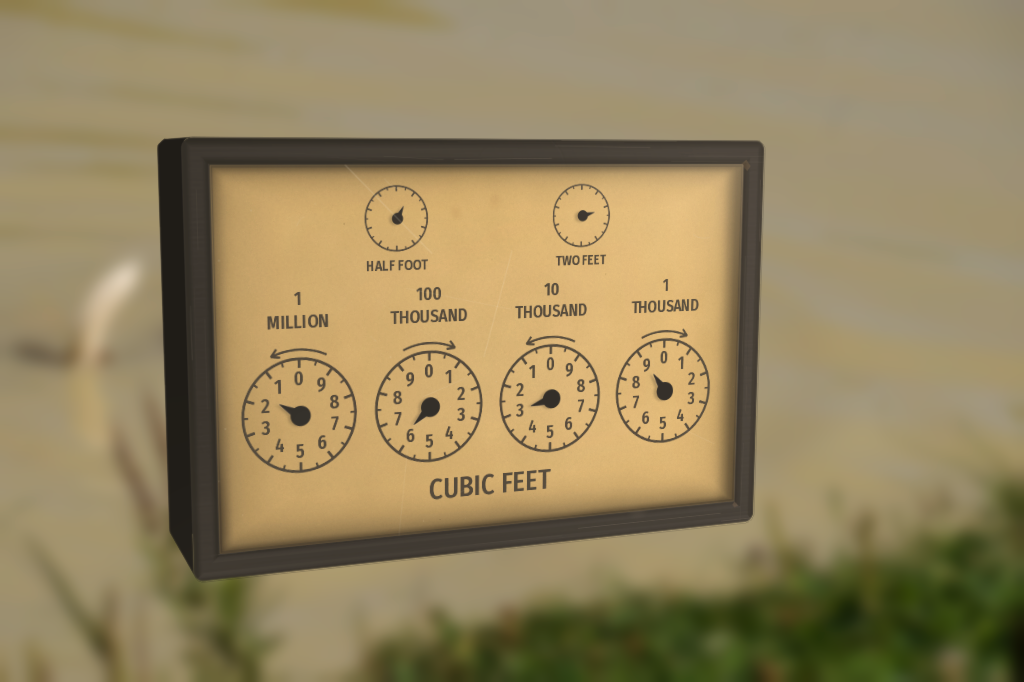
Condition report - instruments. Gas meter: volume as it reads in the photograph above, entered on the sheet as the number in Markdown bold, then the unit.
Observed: **162900** ft³
